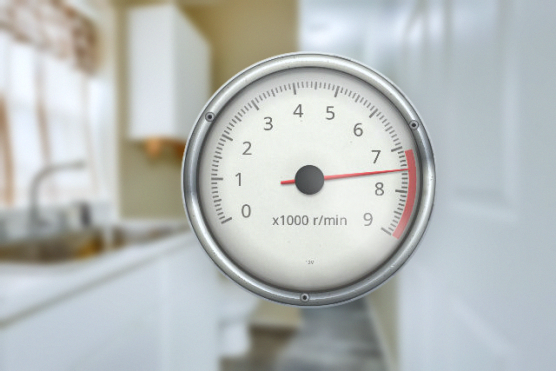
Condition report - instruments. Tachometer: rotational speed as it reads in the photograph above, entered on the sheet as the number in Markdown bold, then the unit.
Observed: **7500** rpm
